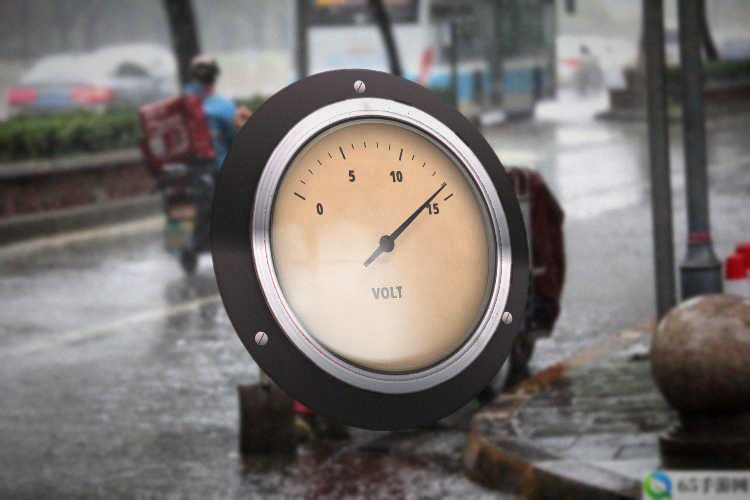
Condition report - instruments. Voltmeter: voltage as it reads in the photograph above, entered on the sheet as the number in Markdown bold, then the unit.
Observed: **14** V
